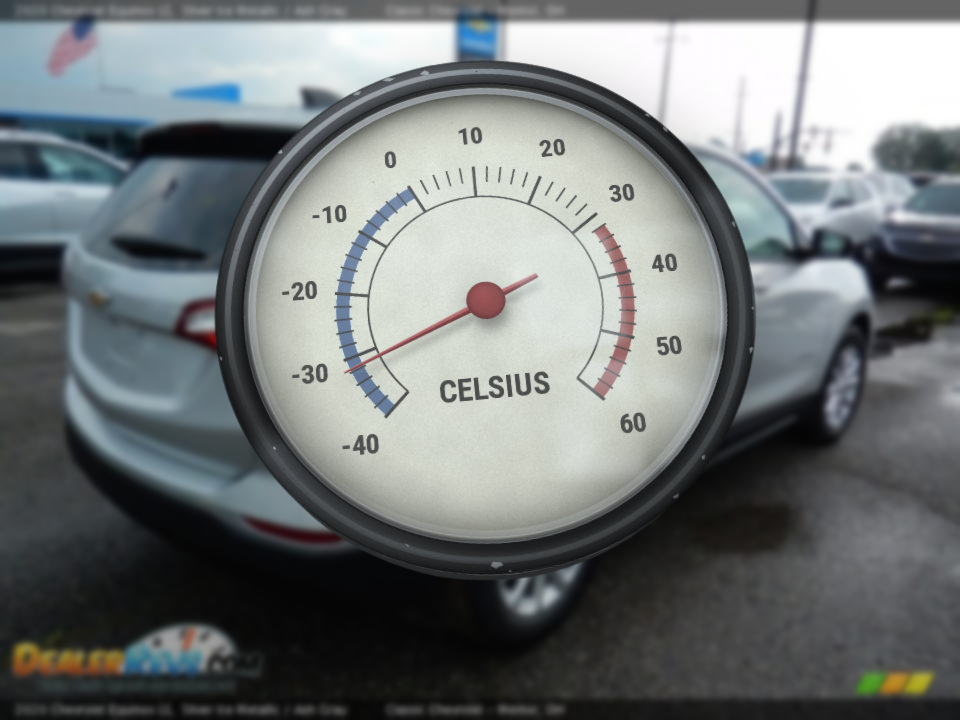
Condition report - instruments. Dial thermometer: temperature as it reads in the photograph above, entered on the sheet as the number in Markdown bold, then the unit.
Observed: **-32** °C
